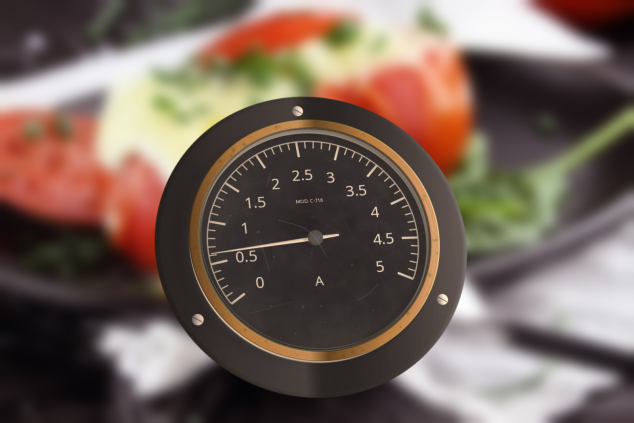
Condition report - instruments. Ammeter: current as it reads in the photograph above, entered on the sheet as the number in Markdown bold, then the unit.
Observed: **0.6** A
